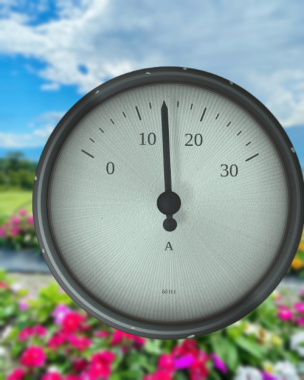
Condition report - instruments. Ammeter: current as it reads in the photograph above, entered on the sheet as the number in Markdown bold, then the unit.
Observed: **14** A
